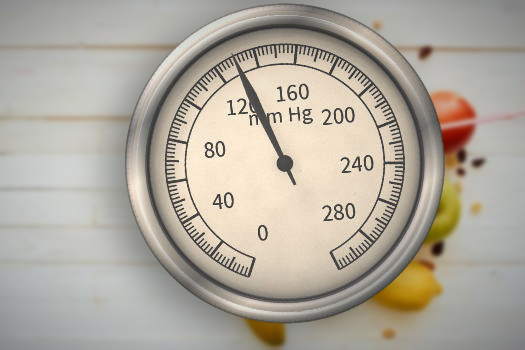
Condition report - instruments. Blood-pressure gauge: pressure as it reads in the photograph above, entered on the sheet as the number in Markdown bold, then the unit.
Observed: **130** mmHg
